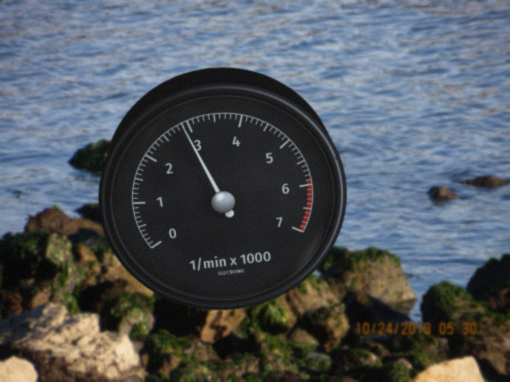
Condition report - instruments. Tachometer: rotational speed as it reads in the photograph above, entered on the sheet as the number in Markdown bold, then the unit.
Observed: **2900** rpm
